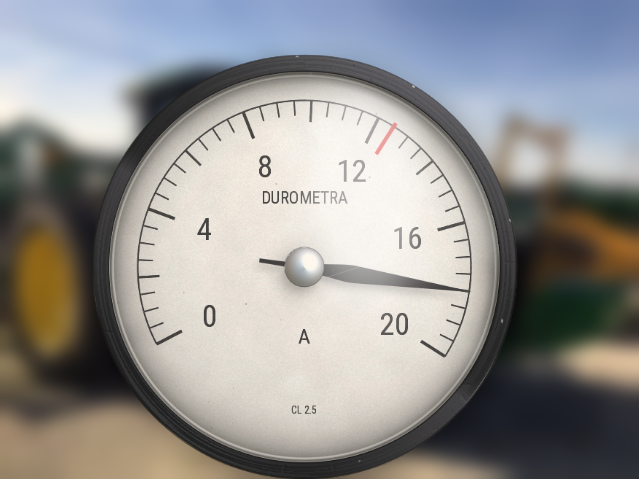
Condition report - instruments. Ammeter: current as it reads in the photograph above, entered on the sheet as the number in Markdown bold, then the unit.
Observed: **18** A
